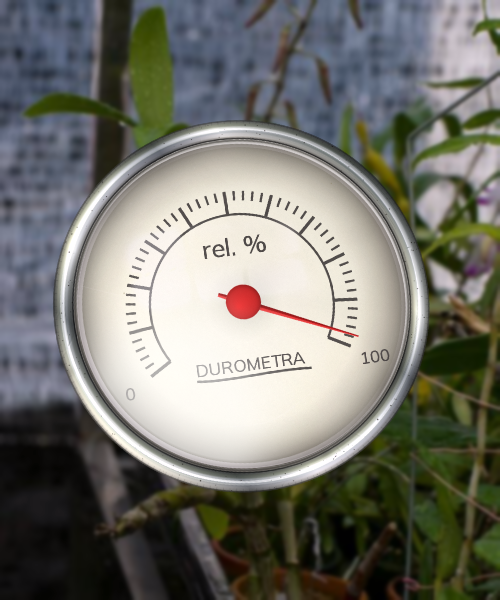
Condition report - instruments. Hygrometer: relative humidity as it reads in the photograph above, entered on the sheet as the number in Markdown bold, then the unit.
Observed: **98** %
